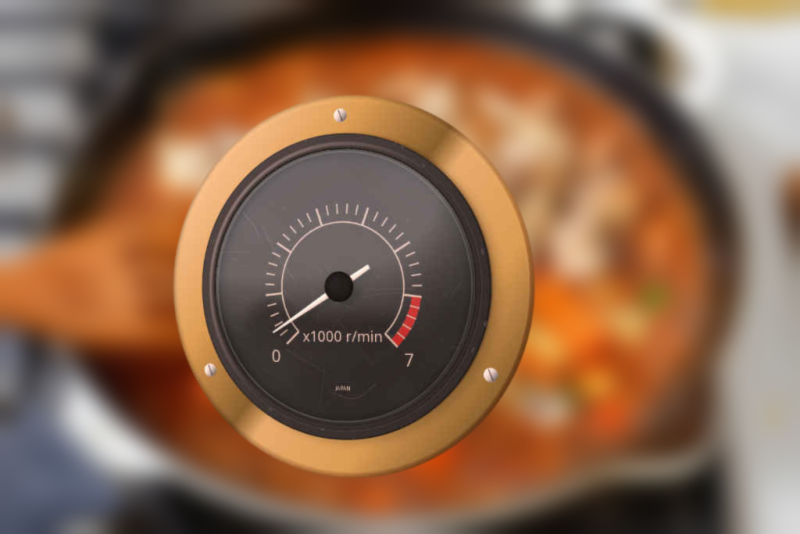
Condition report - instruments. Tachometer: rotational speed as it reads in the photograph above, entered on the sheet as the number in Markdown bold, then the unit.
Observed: **300** rpm
